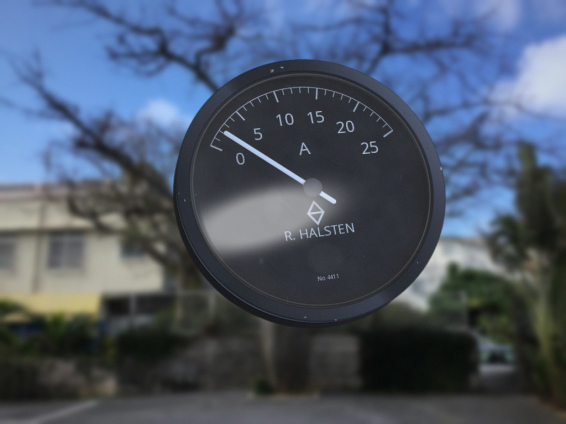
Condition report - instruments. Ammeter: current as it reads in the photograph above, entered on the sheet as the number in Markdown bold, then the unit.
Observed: **2** A
